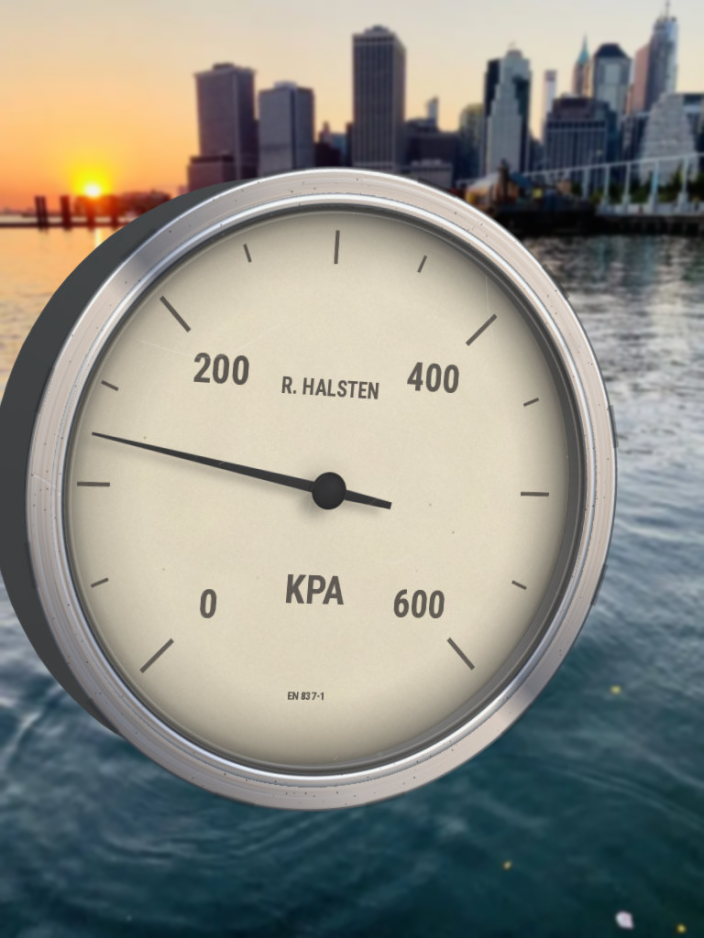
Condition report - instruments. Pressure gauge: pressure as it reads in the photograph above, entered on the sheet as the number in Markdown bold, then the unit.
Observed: **125** kPa
